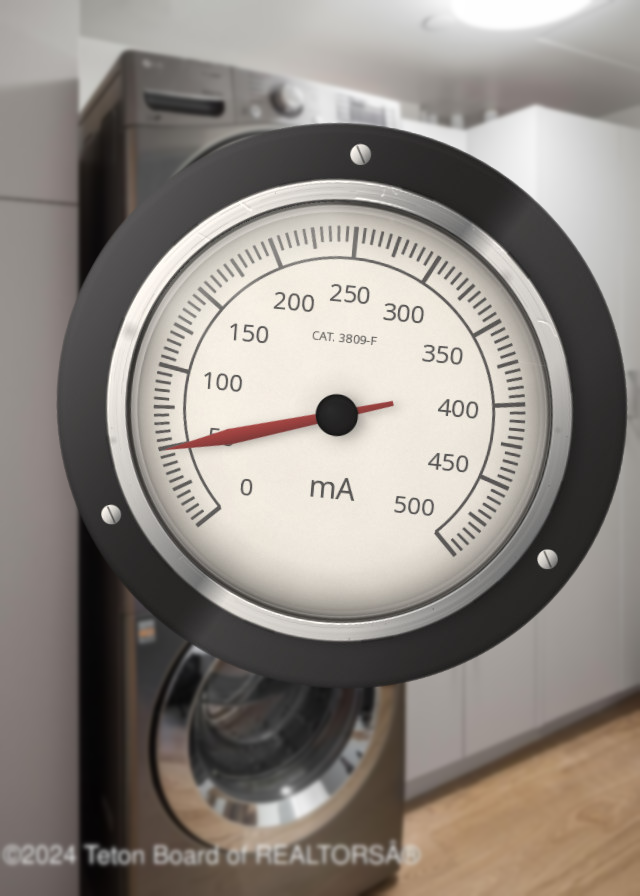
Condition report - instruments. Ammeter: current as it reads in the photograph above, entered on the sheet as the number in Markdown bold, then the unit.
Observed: **50** mA
